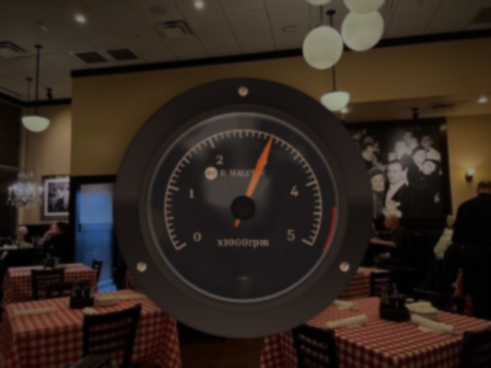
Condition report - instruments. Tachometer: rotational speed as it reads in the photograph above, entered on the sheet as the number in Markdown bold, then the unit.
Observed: **3000** rpm
